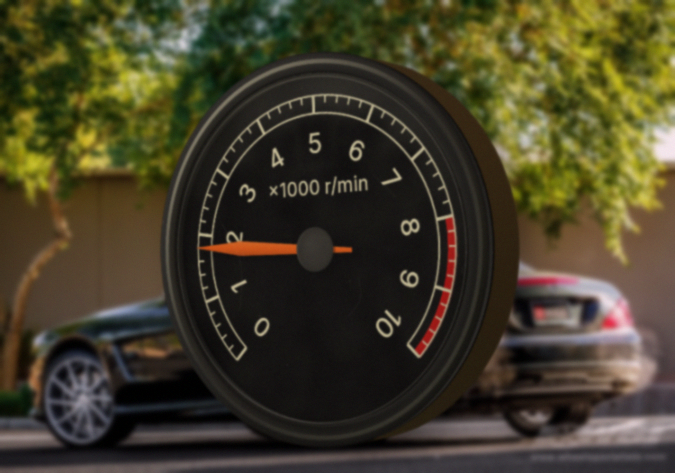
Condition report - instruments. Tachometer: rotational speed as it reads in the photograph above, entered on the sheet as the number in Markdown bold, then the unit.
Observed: **1800** rpm
